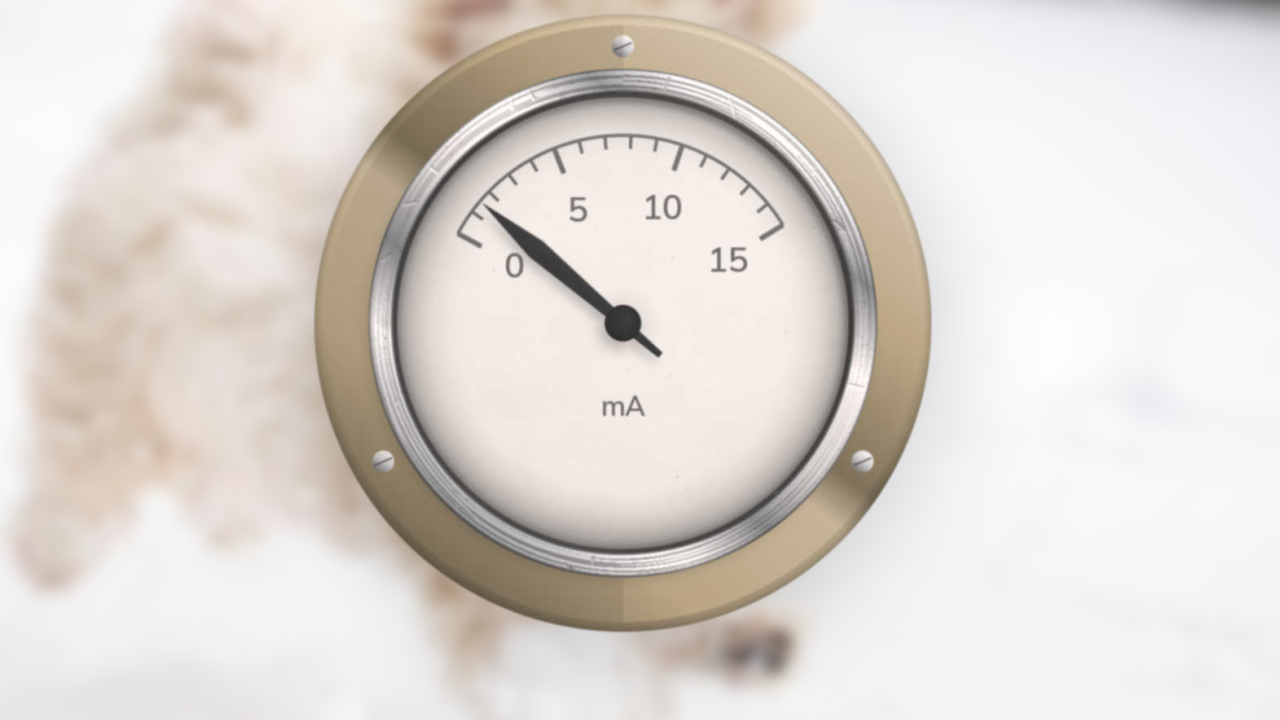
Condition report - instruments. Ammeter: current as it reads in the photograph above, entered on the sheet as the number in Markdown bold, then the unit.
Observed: **1.5** mA
